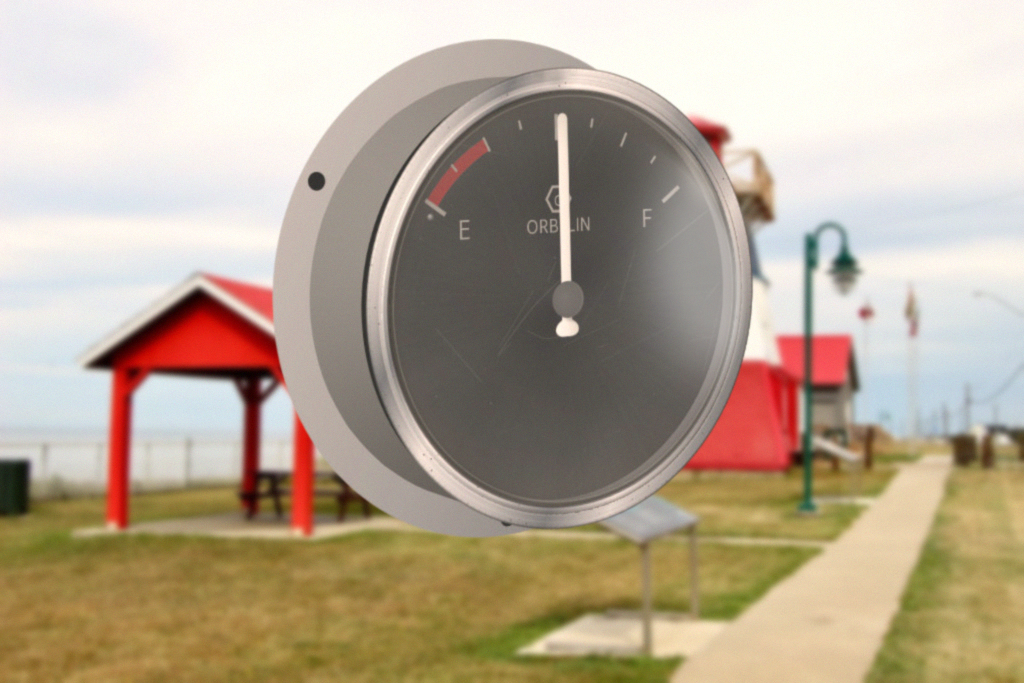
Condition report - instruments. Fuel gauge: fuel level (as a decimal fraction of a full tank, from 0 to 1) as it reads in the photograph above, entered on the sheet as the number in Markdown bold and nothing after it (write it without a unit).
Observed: **0.5**
